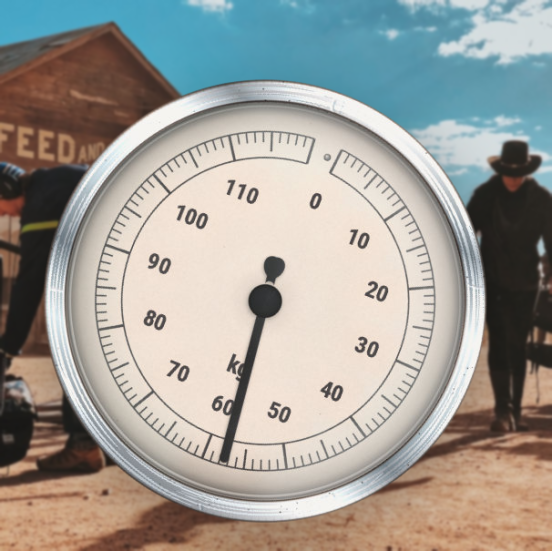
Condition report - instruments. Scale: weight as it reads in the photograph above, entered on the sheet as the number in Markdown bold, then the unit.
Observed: **57.5** kg
